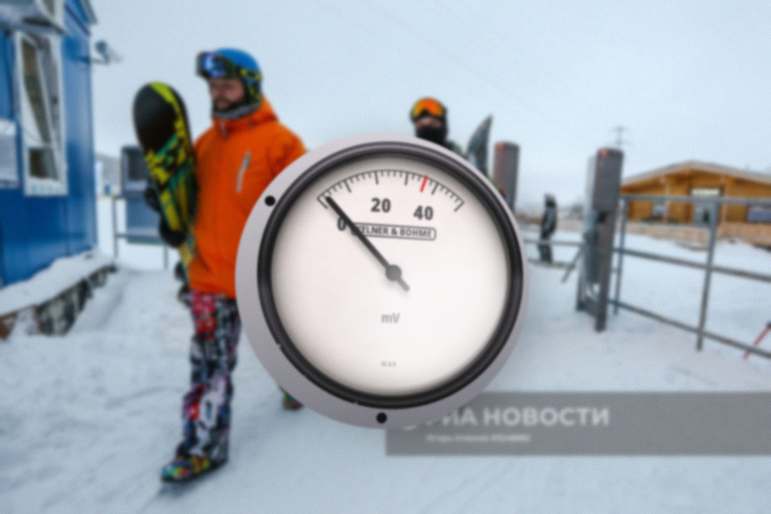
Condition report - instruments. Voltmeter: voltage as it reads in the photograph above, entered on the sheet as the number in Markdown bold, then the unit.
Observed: **2** mV
